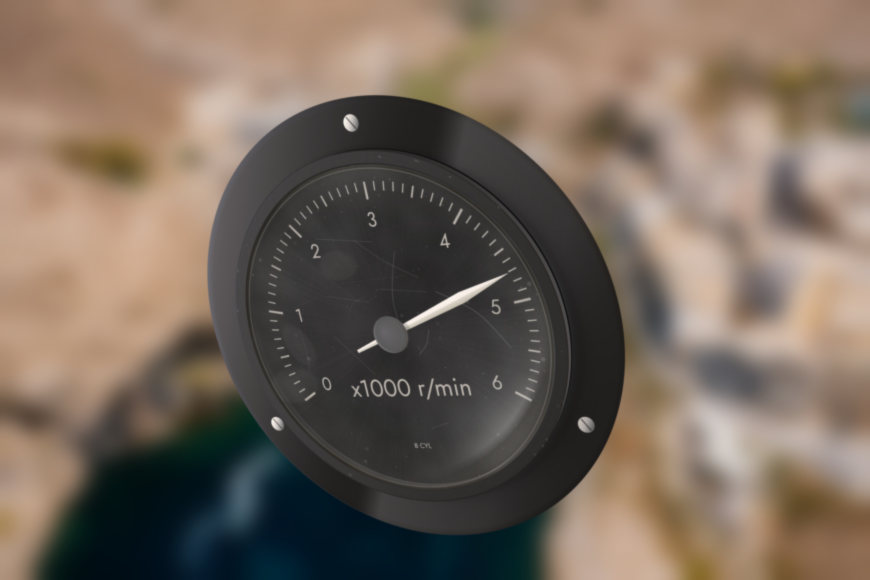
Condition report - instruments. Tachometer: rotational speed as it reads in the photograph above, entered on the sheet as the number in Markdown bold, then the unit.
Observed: **4700** rpm
